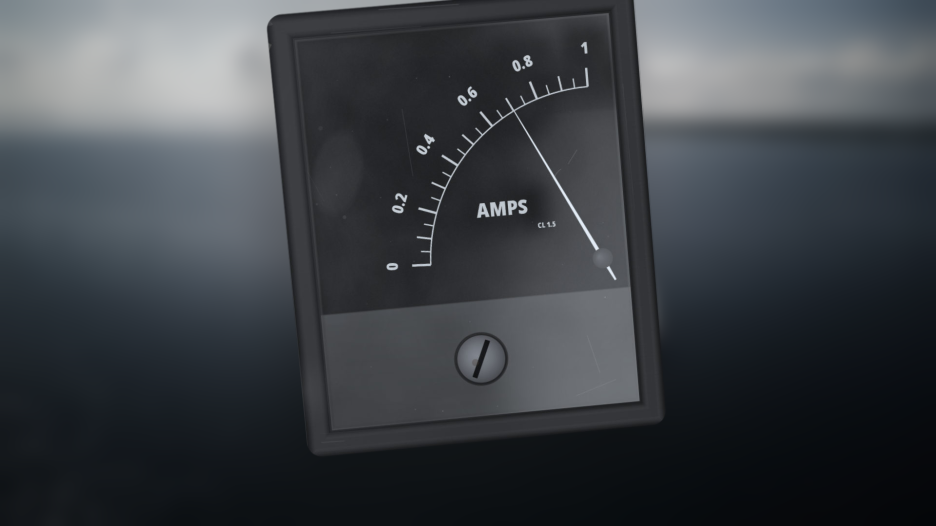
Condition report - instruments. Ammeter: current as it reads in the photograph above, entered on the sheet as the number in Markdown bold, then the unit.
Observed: **0.7** A
